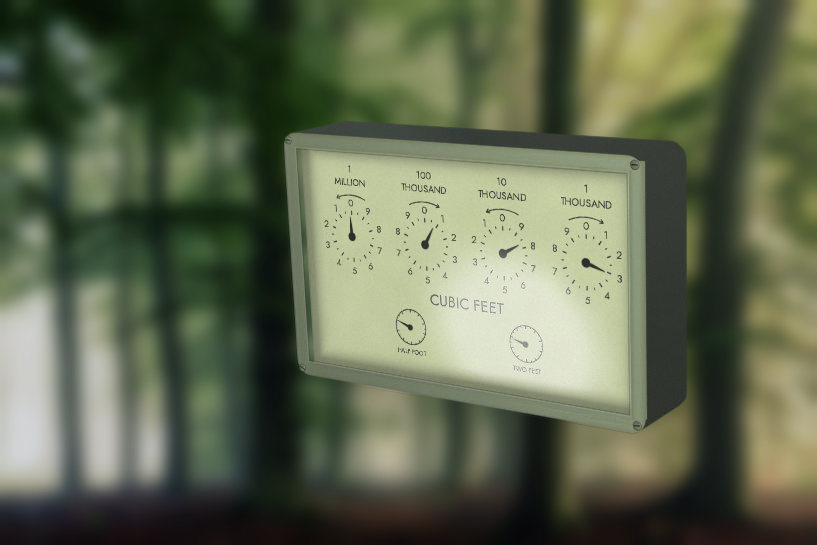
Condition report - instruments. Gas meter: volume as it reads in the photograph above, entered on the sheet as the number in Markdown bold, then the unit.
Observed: **8300** ft³
